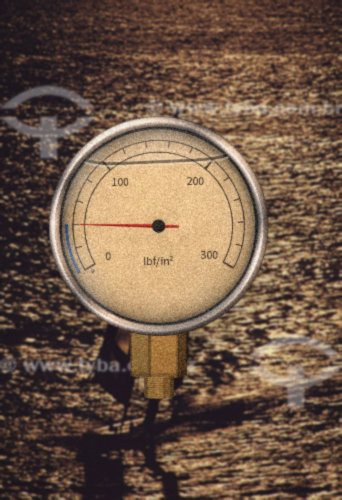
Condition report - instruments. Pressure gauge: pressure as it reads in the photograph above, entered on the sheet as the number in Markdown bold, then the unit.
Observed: **40** psi
